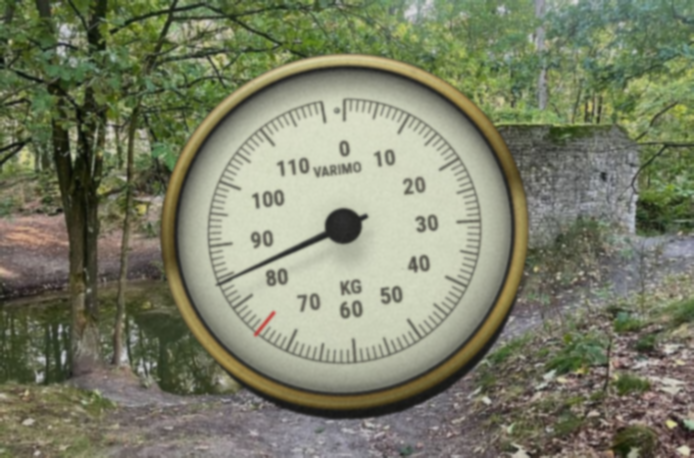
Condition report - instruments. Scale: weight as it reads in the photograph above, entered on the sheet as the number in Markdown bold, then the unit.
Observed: **84** kg
